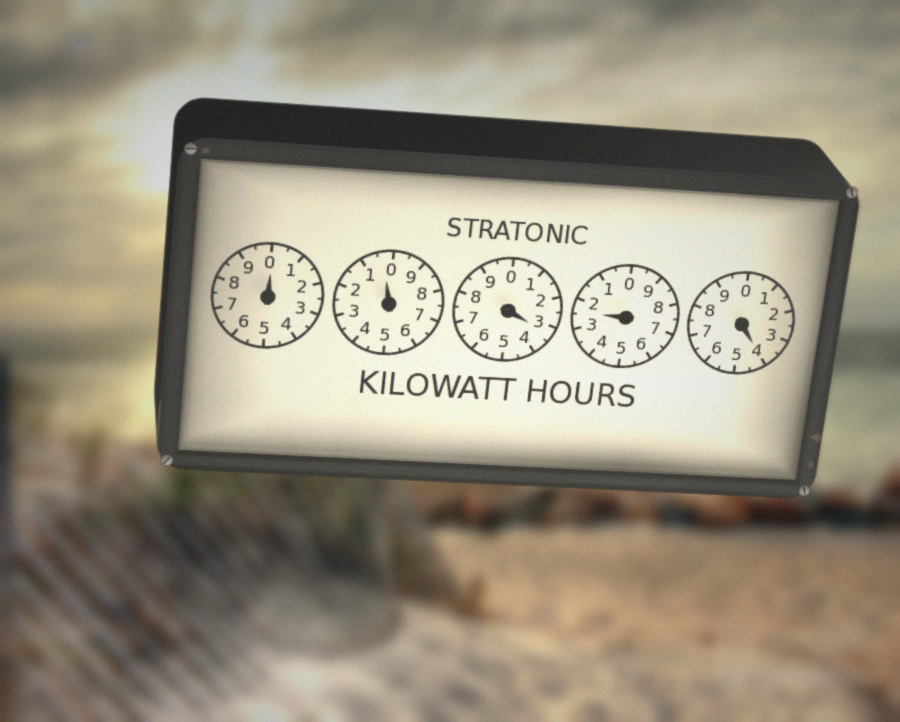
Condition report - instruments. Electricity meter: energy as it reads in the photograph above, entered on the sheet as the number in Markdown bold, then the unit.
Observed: **324** kWh
